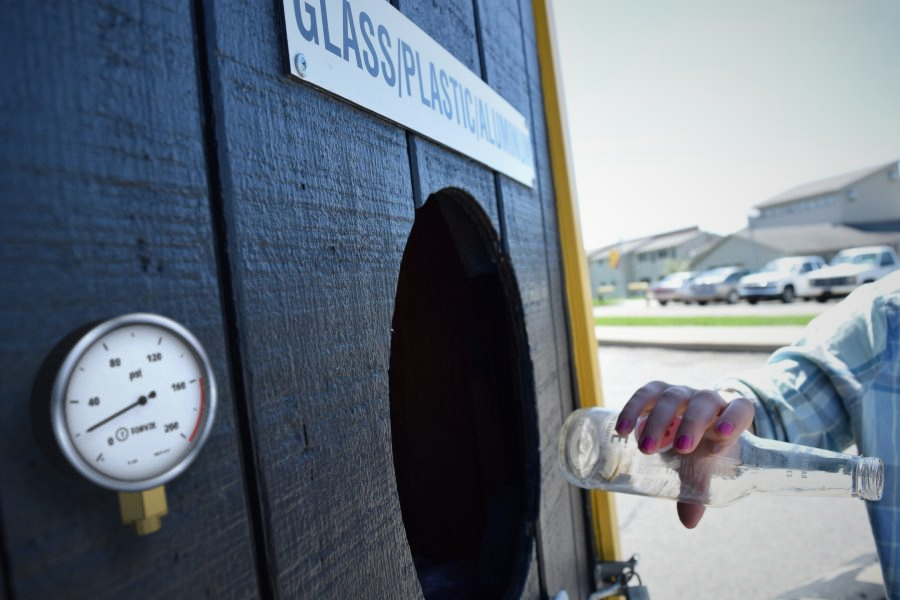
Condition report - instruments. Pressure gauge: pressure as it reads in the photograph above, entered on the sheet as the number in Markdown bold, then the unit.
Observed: **20** psi
